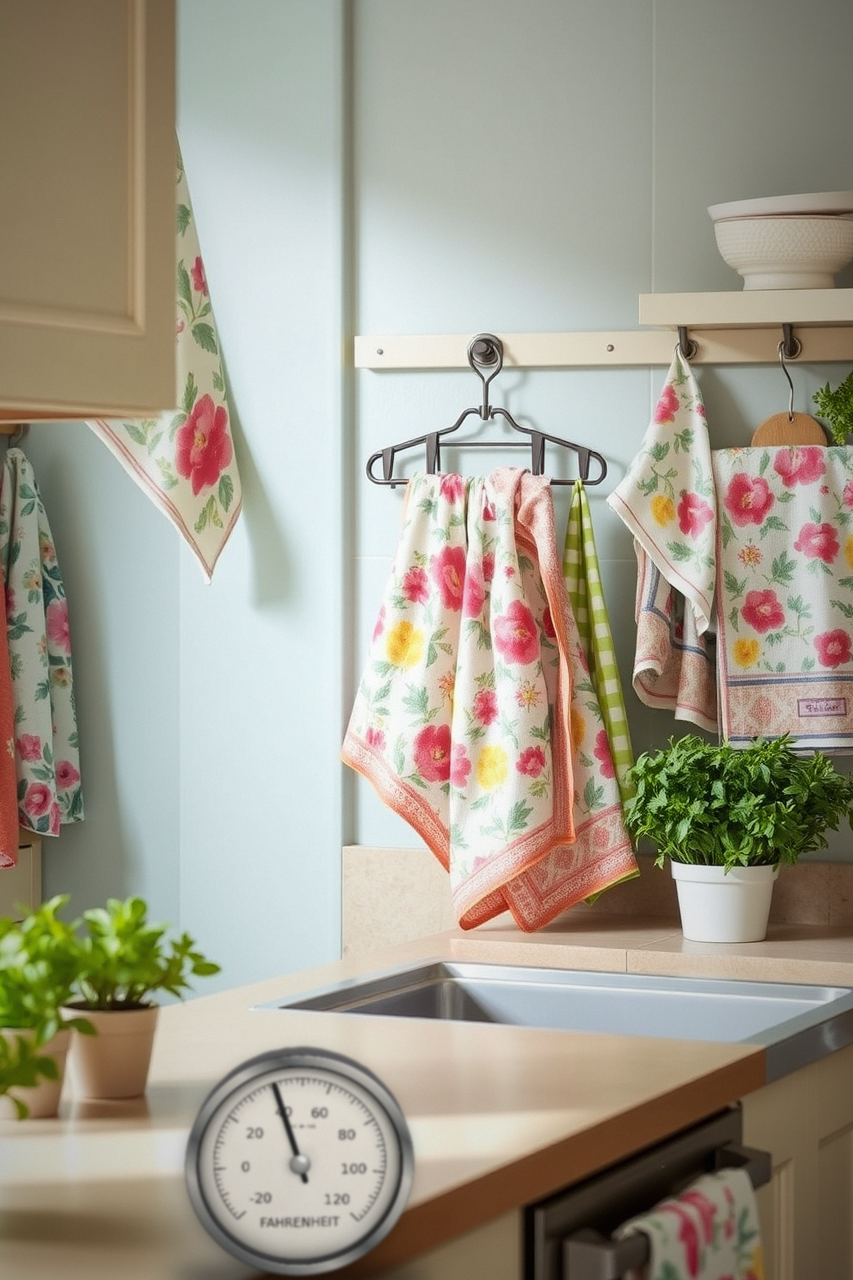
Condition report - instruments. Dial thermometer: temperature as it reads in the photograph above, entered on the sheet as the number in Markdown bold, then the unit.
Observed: **40** °F
